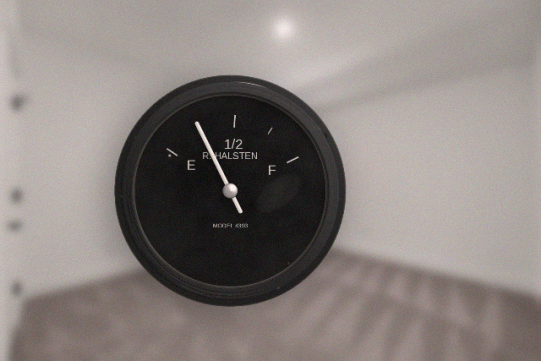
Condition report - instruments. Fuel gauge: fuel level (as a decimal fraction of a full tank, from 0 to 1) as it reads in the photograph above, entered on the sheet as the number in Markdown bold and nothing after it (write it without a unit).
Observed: **0.25**
